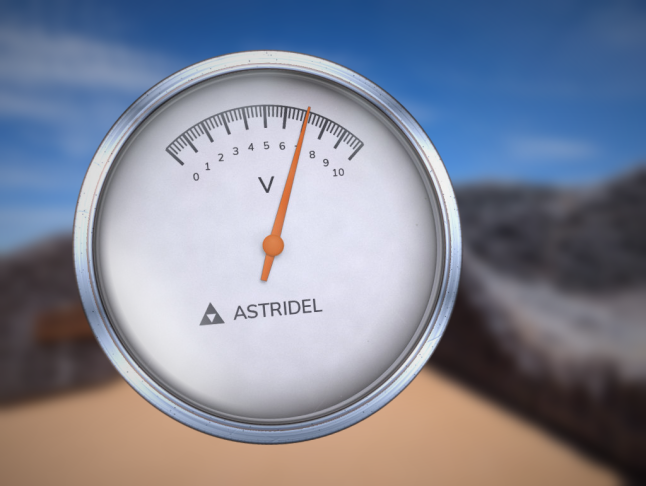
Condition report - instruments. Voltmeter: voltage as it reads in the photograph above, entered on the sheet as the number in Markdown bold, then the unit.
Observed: **7** V
